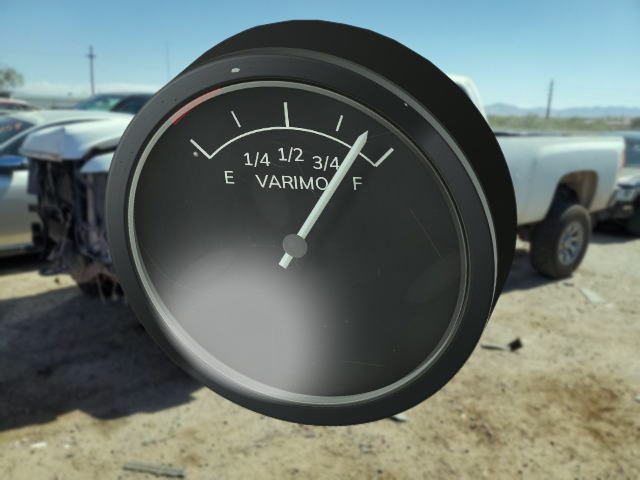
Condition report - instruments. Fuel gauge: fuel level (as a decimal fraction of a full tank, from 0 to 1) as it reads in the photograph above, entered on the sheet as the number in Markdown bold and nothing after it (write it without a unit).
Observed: **0.875**
